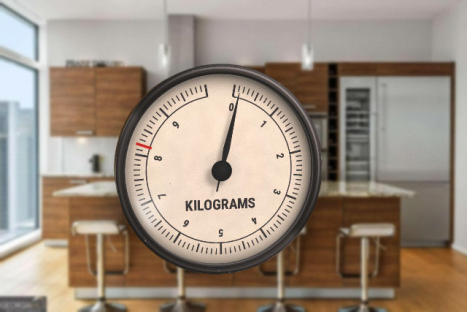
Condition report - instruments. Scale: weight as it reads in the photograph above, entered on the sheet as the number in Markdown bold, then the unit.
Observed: **0.1** kg
